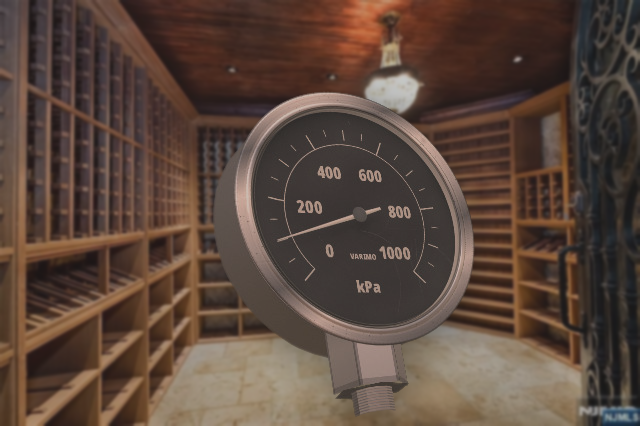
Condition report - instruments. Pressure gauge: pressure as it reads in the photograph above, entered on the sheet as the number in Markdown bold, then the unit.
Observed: **100** kPa
